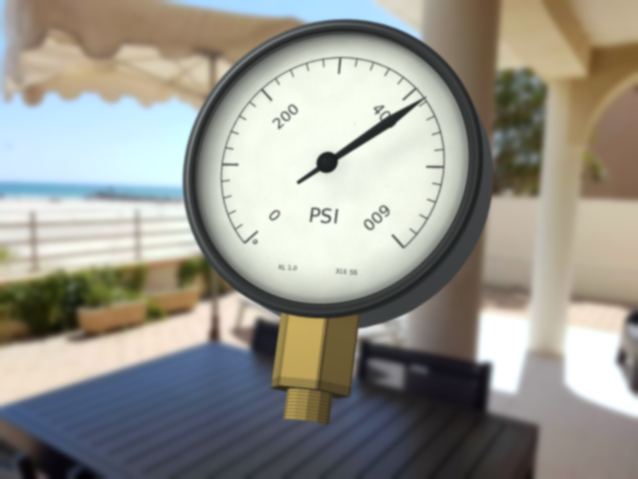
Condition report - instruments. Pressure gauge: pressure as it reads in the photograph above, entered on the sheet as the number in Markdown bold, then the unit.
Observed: **420** psi
